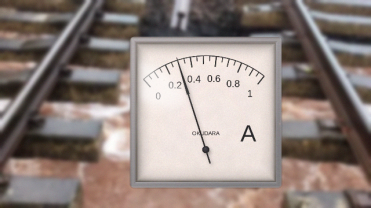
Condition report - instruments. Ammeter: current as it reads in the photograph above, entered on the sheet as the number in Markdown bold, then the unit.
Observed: **0.3** A
